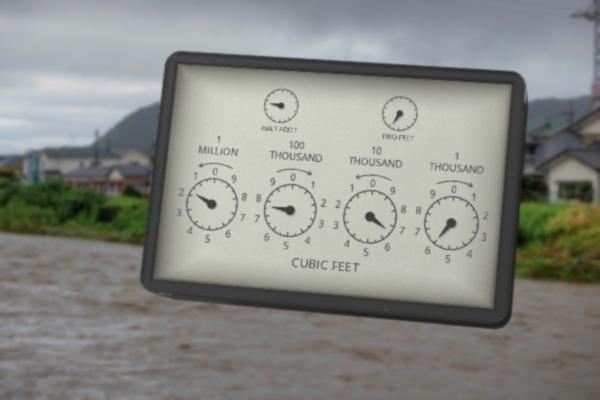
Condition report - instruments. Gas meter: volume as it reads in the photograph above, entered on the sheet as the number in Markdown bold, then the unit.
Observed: **176600** ft³
